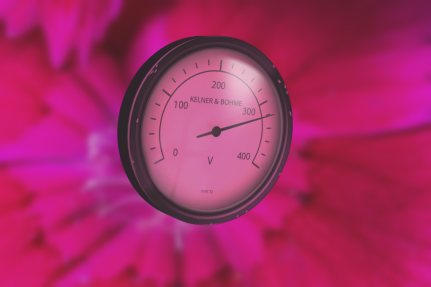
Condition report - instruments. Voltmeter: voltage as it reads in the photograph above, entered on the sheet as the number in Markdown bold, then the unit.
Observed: **320** V
